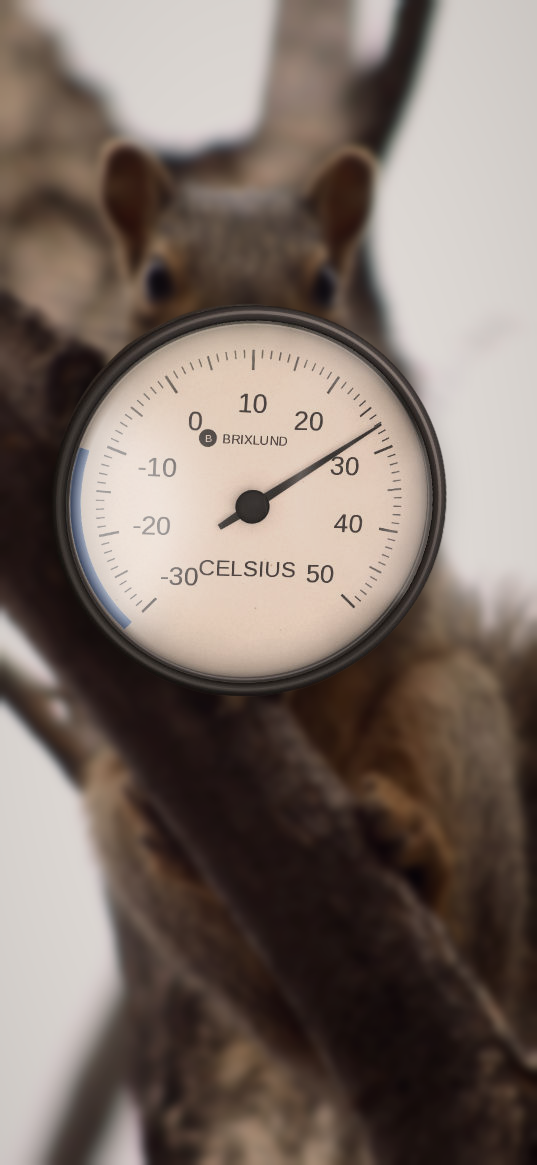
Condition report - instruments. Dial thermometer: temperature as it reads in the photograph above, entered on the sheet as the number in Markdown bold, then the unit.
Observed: **27** °C
